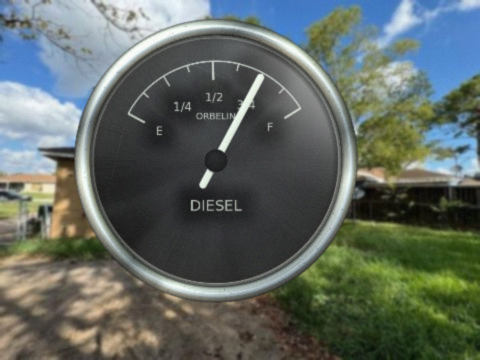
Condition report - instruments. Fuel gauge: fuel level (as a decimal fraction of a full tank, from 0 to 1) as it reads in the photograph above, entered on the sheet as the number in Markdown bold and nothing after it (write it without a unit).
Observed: **0.75**
